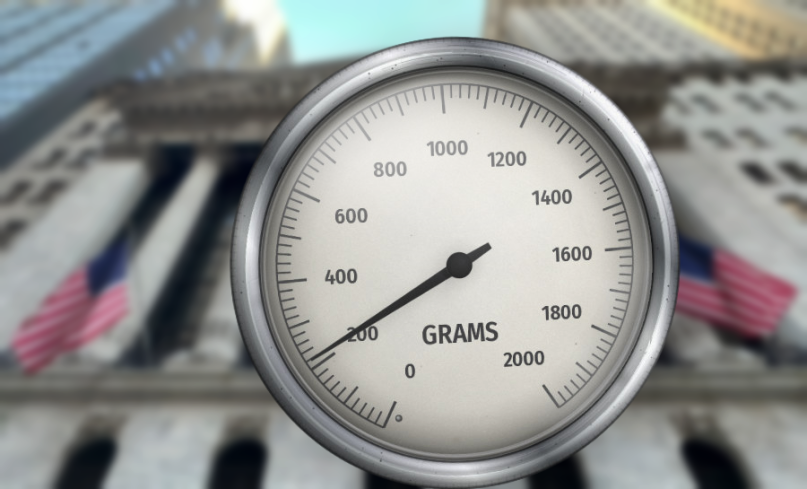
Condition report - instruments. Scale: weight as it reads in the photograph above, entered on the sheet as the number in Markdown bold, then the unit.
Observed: **220** g
